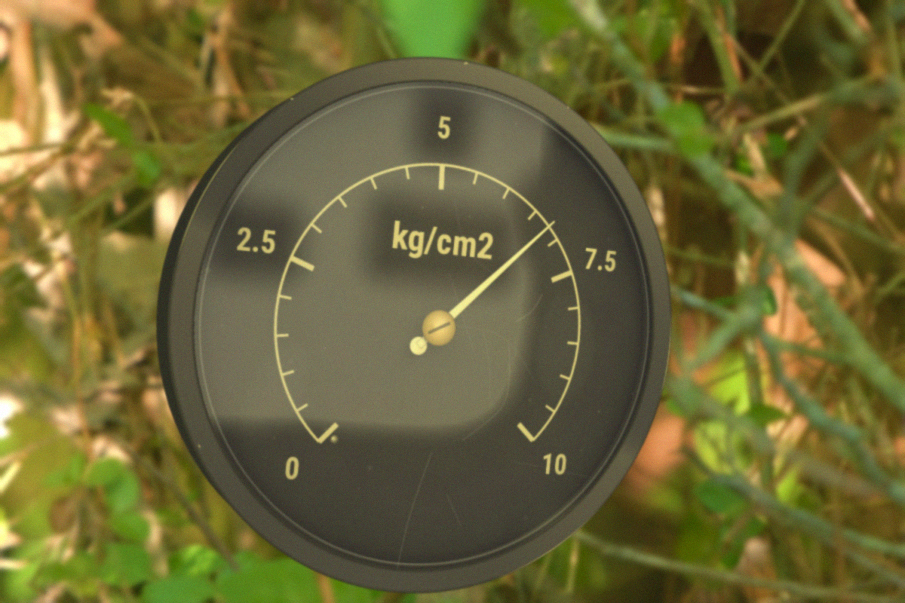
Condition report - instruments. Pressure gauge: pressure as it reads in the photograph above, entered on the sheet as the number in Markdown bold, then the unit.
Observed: **6.75** kg/cm²
